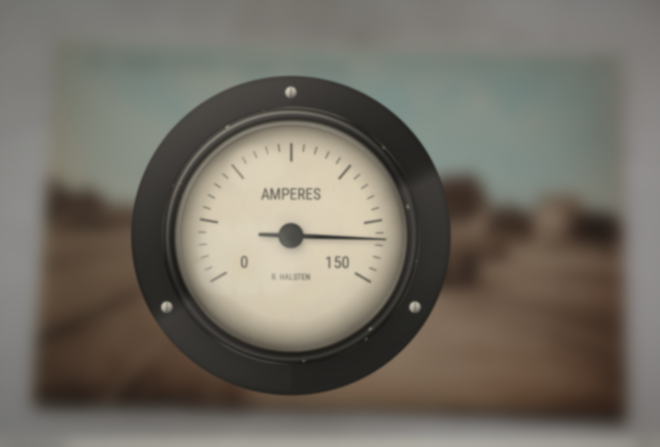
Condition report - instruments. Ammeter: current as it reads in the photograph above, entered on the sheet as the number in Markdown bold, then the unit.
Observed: **132.5** A
